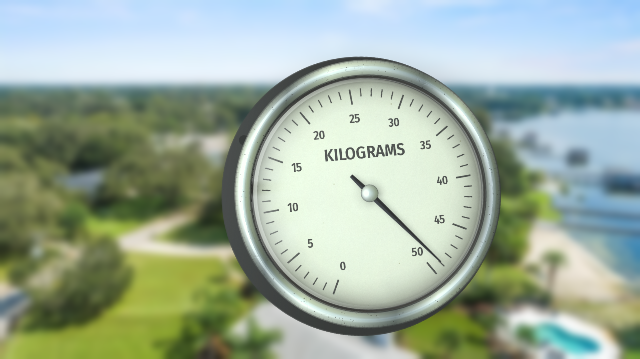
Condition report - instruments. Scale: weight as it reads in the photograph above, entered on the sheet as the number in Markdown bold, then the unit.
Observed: **49** kg
